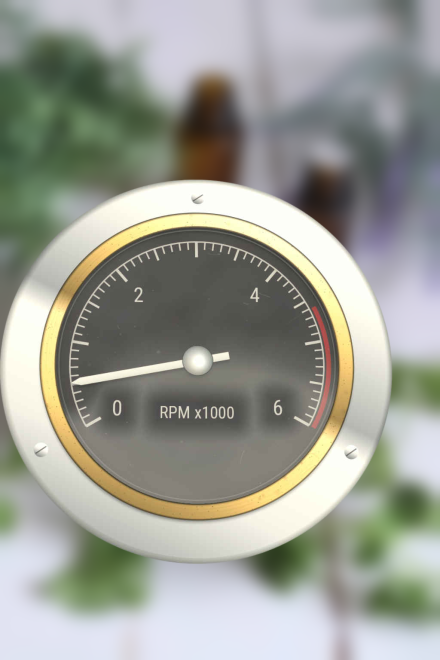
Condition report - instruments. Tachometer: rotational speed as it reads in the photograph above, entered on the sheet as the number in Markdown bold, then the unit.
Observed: **500** rpm
